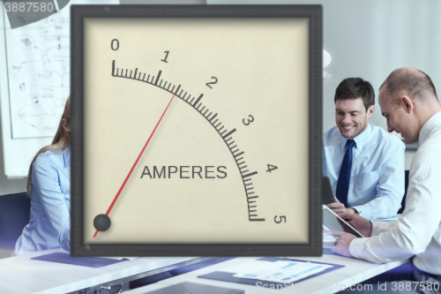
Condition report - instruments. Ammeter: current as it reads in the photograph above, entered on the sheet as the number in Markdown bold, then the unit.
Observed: **1.5** A
